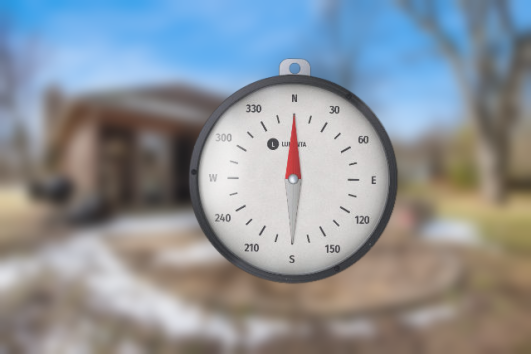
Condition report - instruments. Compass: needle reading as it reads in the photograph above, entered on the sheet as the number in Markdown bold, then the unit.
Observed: **0** °
